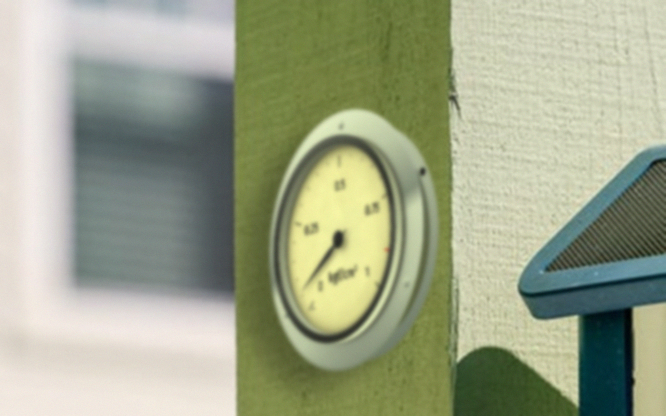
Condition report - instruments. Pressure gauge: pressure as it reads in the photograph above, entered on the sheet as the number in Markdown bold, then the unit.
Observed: **0.05** kg/cm²
